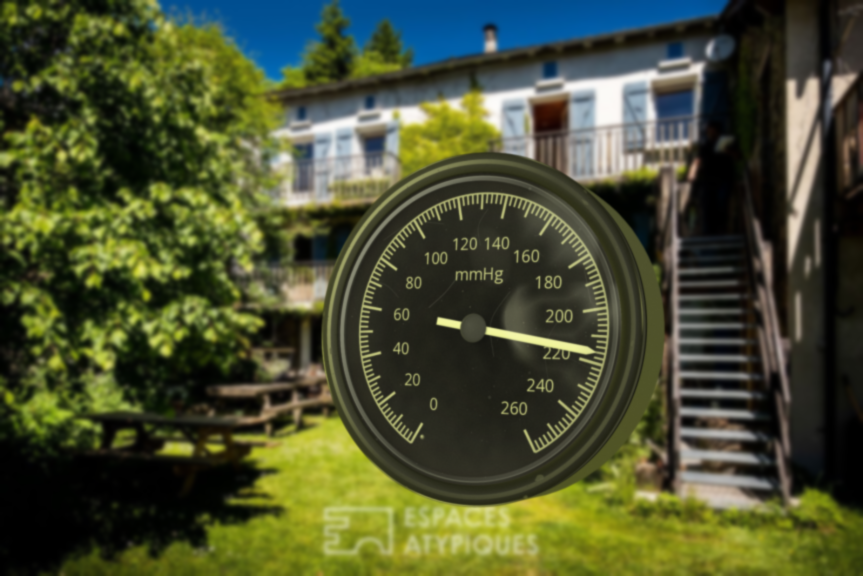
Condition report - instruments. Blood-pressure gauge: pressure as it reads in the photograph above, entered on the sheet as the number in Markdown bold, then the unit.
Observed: **216** mmHg
